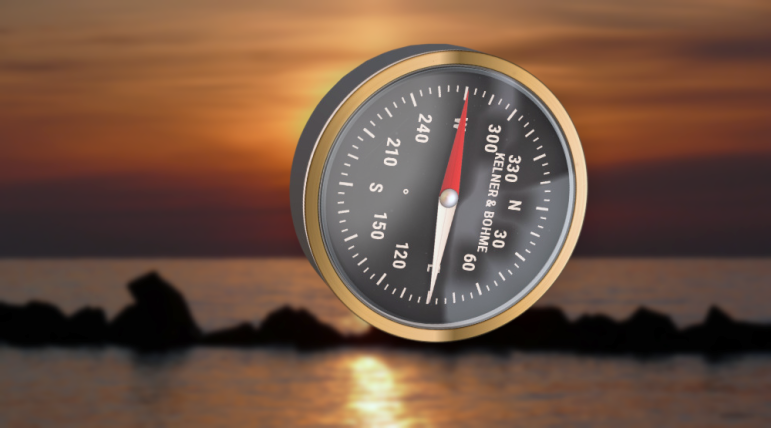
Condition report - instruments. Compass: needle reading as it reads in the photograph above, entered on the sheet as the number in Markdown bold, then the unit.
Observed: **270** °
